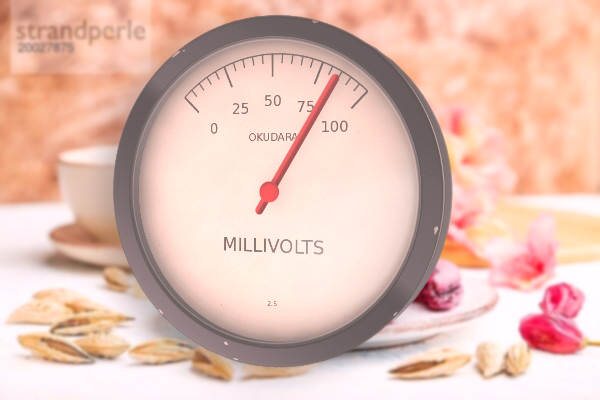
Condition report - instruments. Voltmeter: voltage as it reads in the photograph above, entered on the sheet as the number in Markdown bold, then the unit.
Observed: **85** mV
